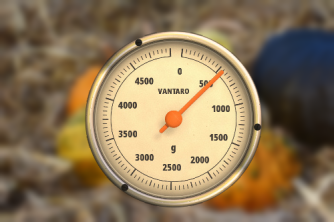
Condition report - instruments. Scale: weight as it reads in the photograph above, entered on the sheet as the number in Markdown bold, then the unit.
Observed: **550** g
